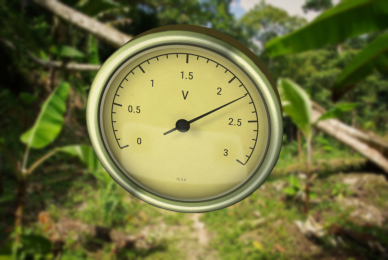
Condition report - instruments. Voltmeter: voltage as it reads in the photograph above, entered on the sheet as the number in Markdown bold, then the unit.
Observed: **2.2** V
